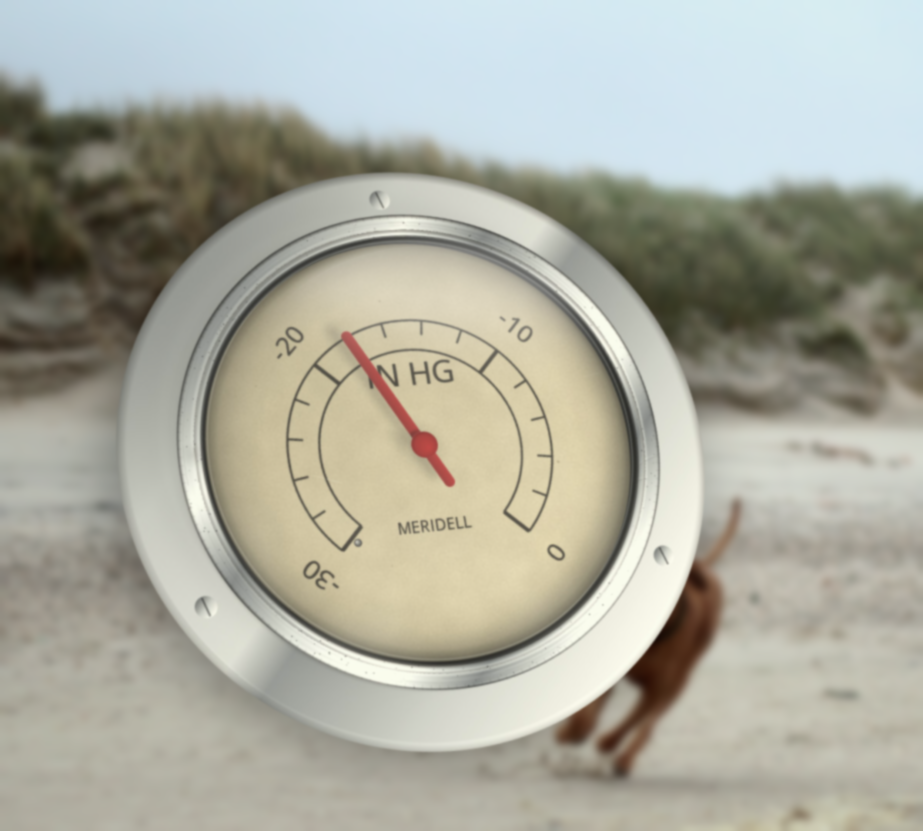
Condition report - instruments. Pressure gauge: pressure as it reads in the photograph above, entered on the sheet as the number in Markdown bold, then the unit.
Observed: **-18** inHg
